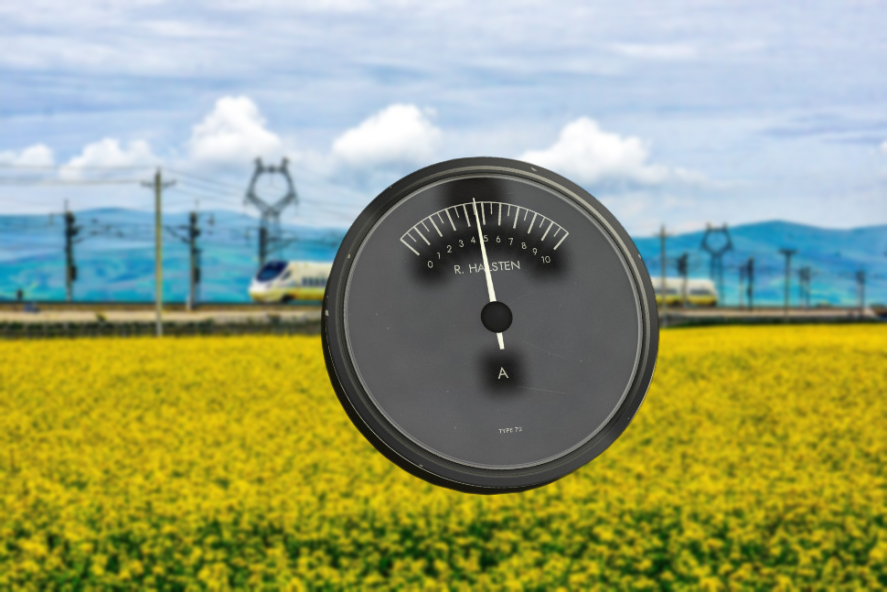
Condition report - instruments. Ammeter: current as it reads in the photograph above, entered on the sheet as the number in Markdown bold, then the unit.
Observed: **4.5** A
